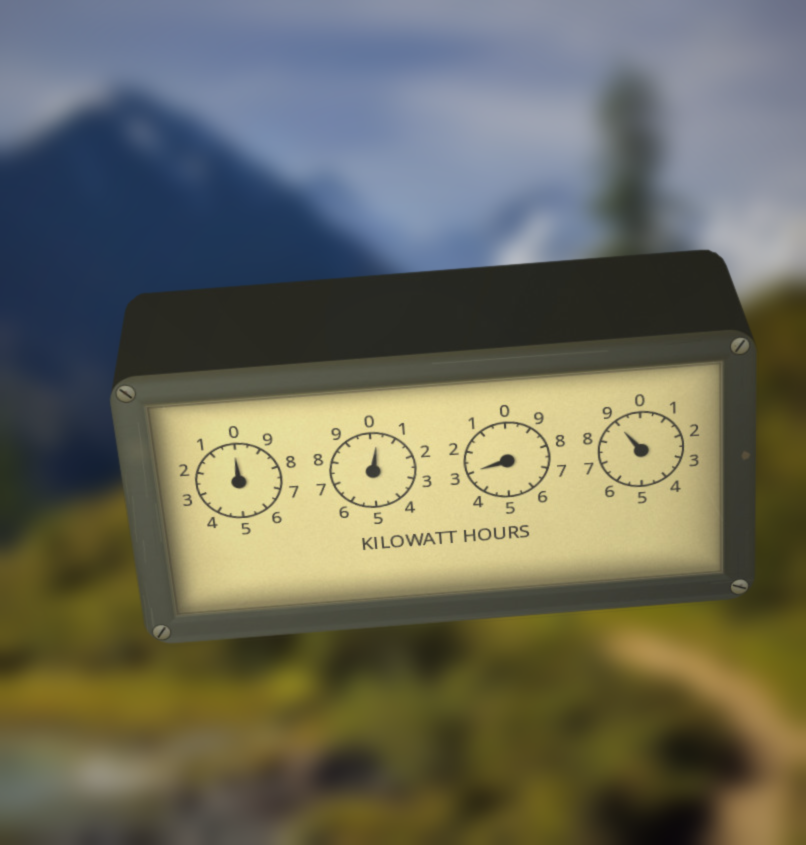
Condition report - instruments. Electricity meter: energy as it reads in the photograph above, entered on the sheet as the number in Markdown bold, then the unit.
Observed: **29** kWh
